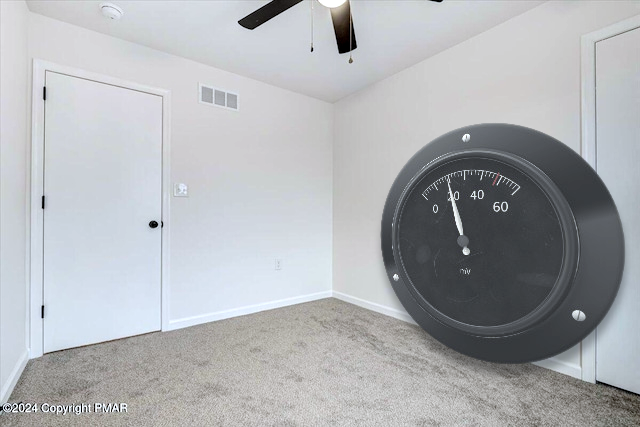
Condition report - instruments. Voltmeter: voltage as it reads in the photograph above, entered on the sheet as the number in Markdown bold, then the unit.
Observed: **20** mV
